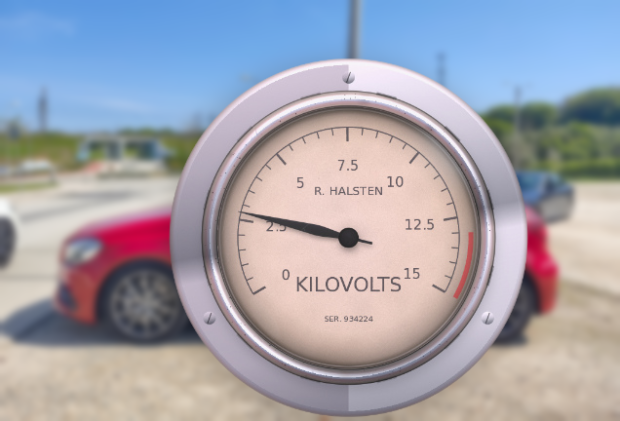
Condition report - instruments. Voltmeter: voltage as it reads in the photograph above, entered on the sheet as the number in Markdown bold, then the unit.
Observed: **2.75** kV
